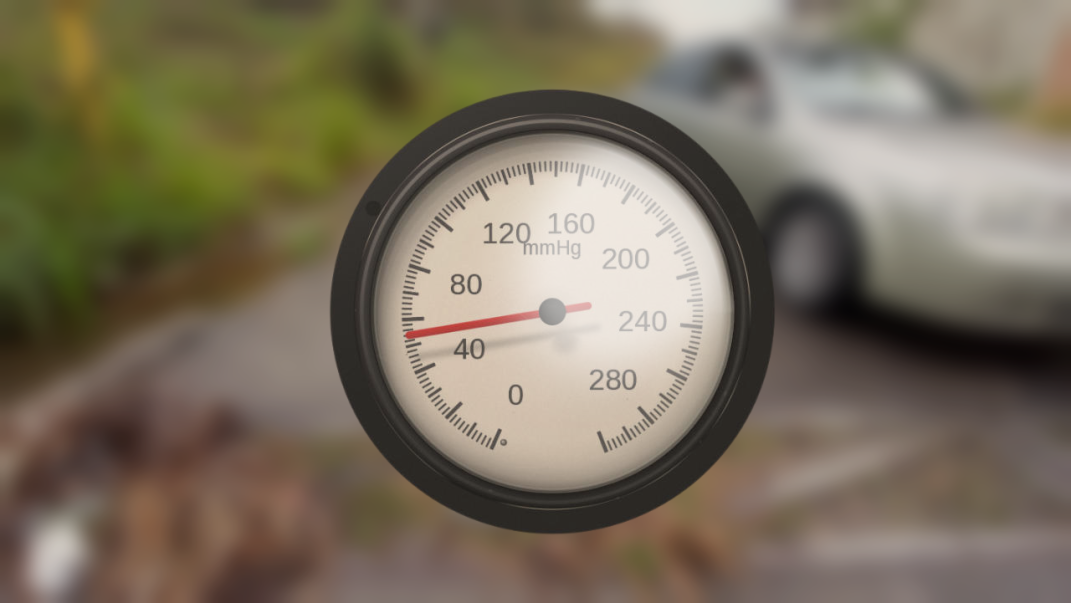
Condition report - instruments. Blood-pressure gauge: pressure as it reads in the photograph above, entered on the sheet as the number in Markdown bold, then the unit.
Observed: **54** mmHg
